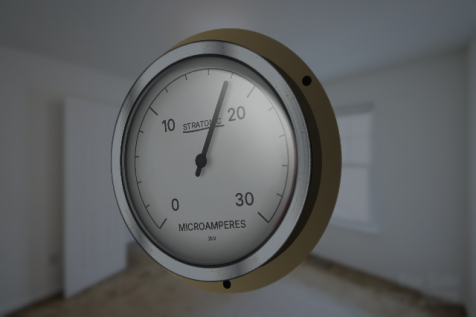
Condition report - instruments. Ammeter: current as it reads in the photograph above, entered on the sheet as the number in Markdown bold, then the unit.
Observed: **18** µA
